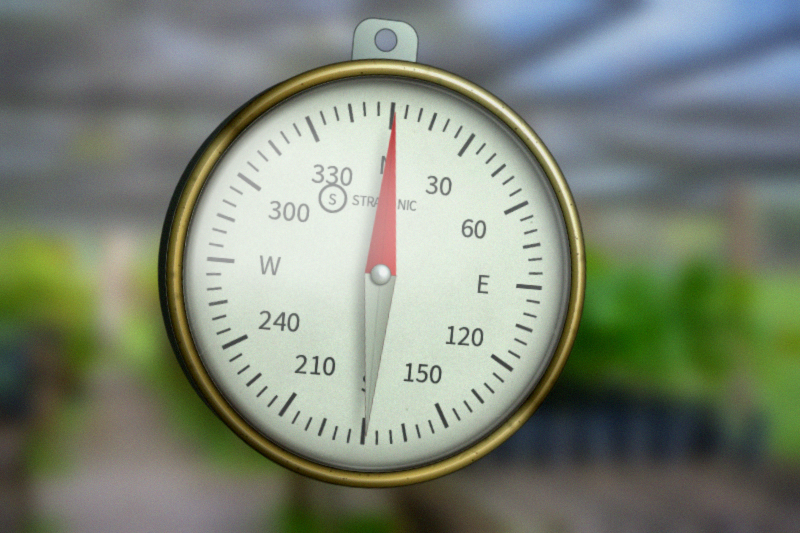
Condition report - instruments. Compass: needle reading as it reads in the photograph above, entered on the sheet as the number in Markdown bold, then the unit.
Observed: **0** °
